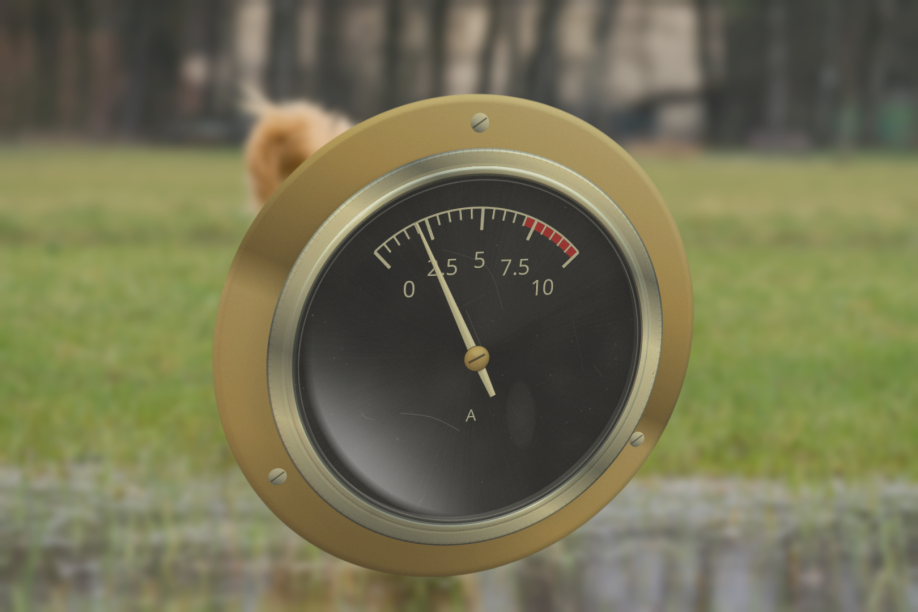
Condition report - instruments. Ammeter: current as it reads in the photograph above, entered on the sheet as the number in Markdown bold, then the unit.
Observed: **2** A
